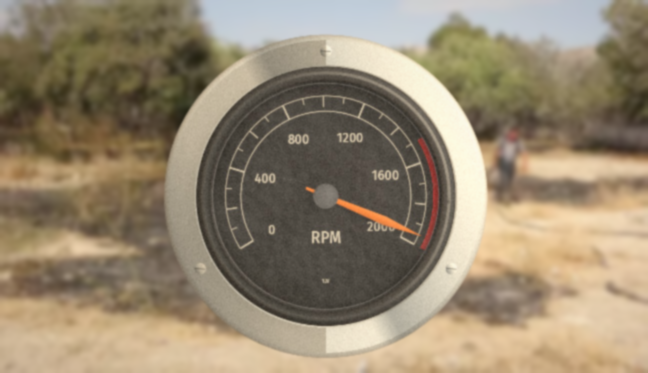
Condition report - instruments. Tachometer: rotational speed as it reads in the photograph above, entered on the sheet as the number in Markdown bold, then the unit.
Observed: **1950** rpm
